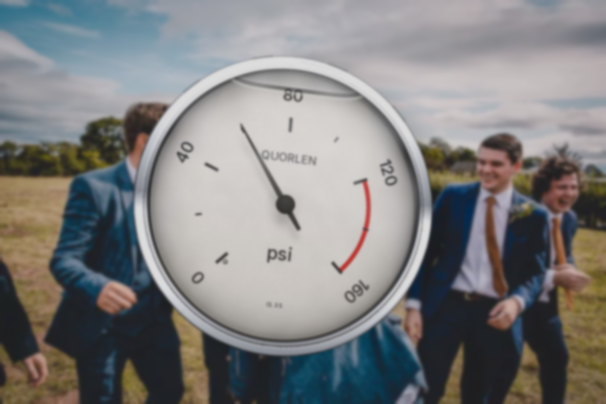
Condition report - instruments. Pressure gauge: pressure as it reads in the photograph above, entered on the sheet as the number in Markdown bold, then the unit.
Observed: **60** psi
